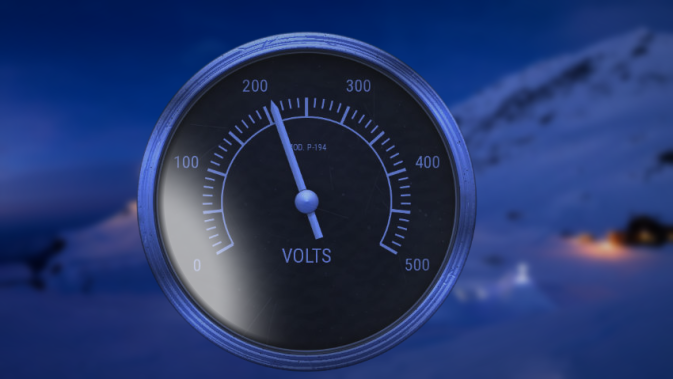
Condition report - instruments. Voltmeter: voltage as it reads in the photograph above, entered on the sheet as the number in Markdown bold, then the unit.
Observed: **210** V
